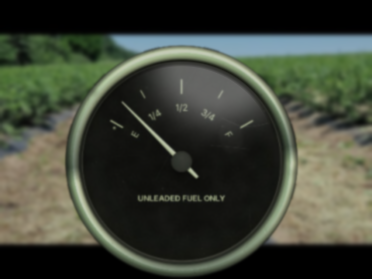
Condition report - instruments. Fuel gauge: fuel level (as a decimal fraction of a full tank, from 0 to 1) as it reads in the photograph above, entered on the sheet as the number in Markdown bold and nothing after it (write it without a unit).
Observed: **0.125**
